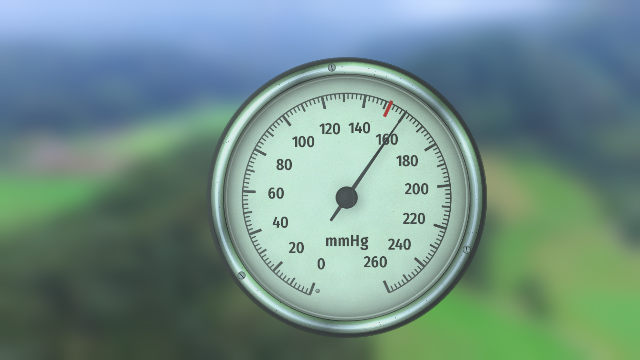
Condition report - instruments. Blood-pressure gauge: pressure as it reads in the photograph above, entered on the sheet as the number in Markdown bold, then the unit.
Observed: **160** mmHg
